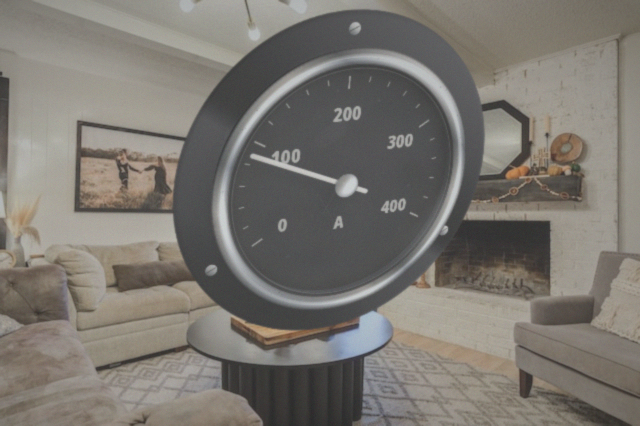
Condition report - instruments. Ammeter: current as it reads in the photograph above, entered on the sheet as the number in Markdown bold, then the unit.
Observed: **90** A
